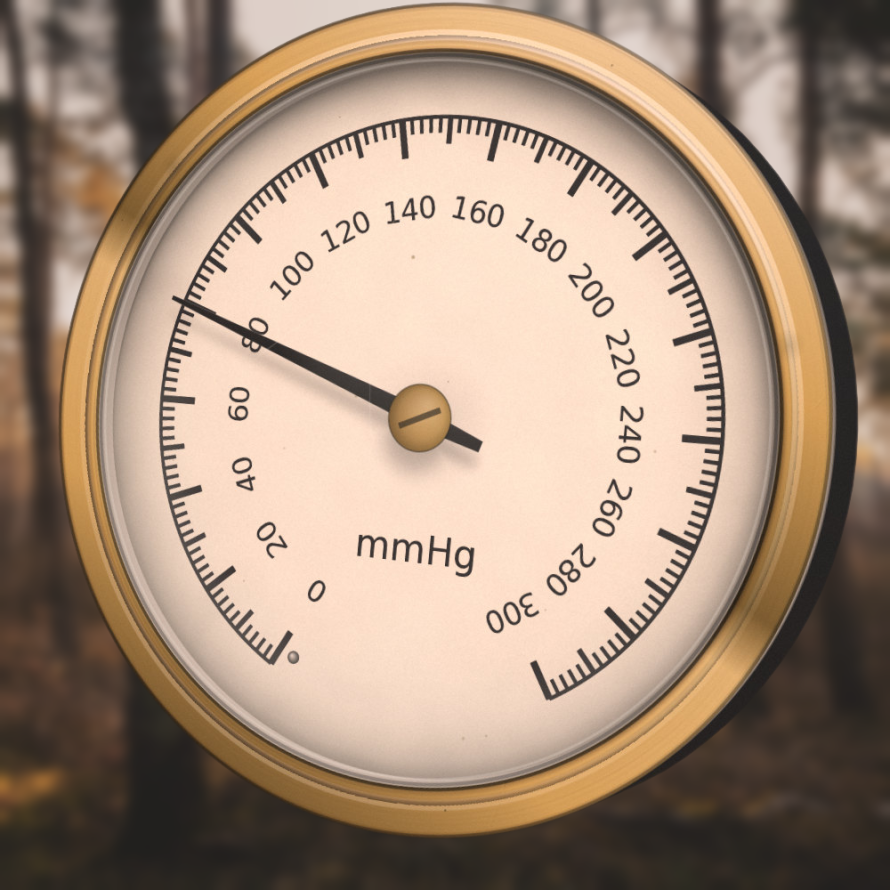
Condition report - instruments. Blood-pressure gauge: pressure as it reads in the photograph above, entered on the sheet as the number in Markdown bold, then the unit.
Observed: **80** mmHg
